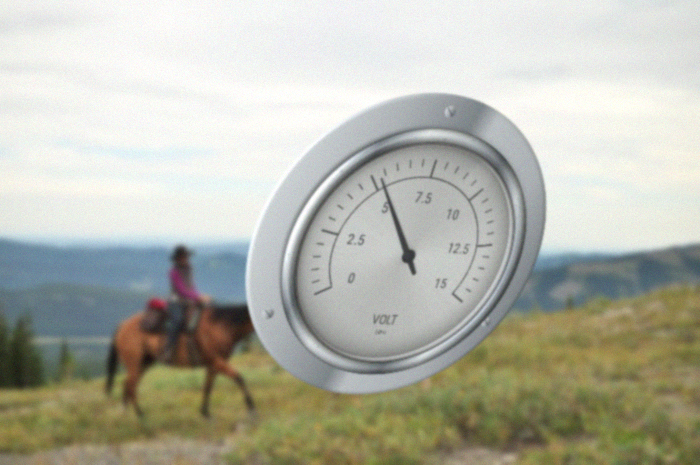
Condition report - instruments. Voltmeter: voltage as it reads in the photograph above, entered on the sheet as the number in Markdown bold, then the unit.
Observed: **5.25** V
